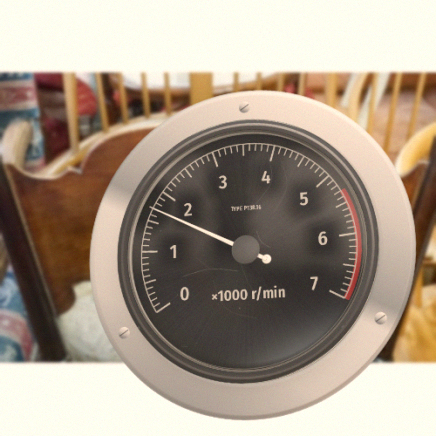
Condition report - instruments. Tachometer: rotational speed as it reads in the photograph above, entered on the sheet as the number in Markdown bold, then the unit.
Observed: **1700** rpm
